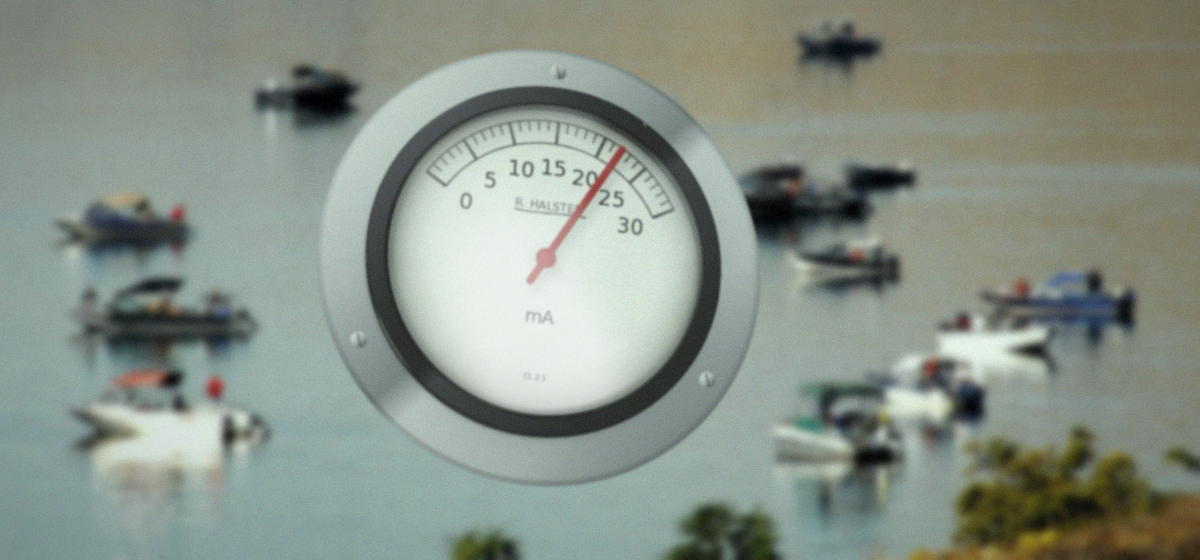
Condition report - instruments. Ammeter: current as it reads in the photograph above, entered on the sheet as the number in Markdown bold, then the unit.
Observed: **22** mA
